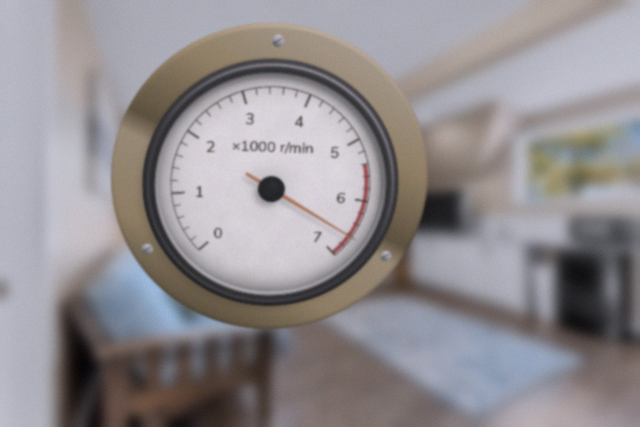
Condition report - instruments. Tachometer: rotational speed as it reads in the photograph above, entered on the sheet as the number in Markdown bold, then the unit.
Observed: **6600** rpm
